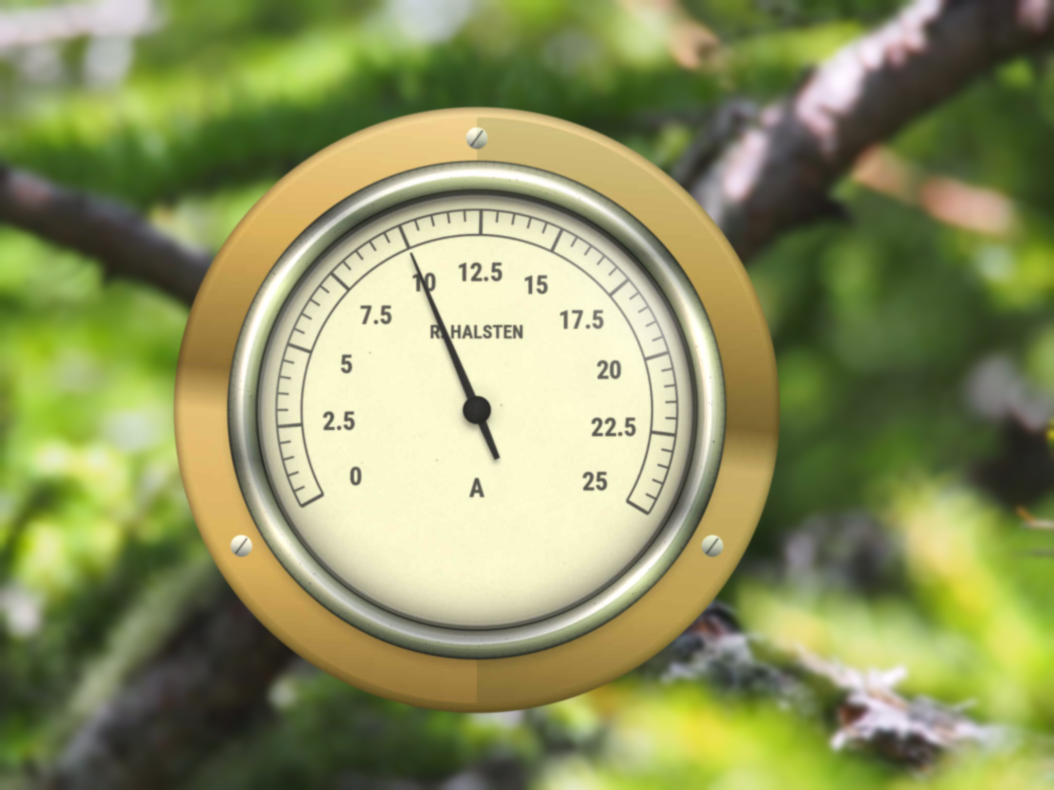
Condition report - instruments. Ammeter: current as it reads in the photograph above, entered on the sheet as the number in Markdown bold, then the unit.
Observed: **10** A
